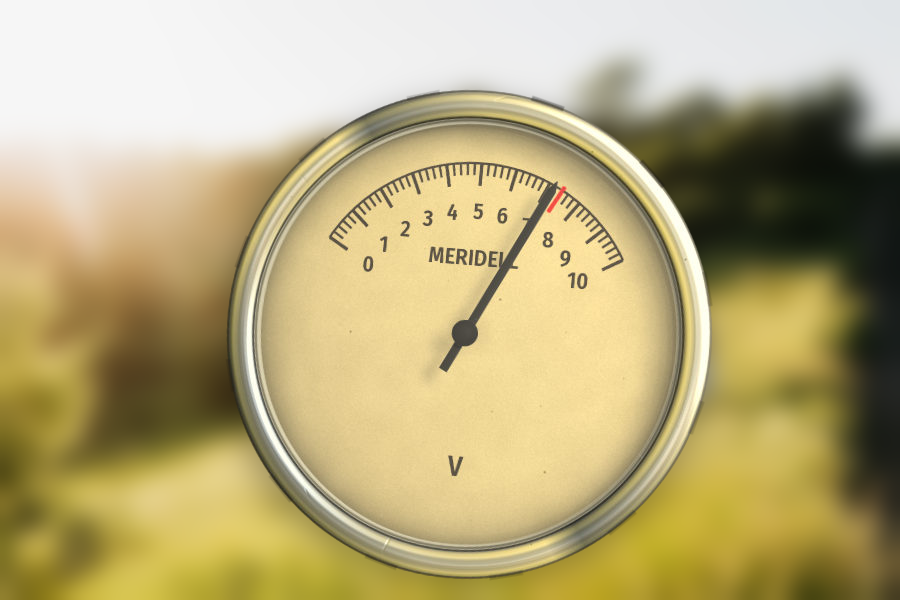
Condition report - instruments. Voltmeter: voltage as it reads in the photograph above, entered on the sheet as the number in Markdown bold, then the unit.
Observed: **7.2** V
